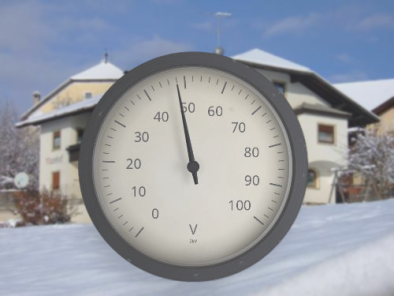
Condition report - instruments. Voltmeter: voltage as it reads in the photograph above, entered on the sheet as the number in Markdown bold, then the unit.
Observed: **48** V
